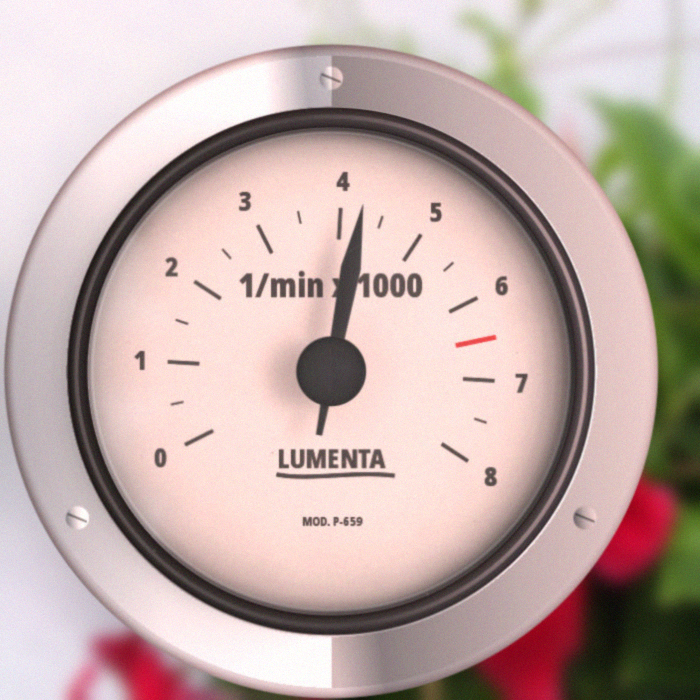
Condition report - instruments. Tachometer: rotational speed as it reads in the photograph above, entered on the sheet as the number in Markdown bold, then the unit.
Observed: **4250** rpm
